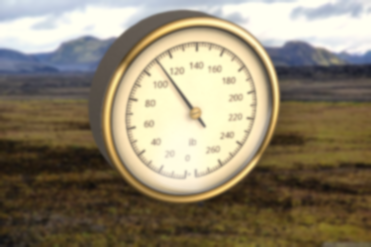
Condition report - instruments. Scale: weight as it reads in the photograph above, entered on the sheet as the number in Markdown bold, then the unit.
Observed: **110** lb
